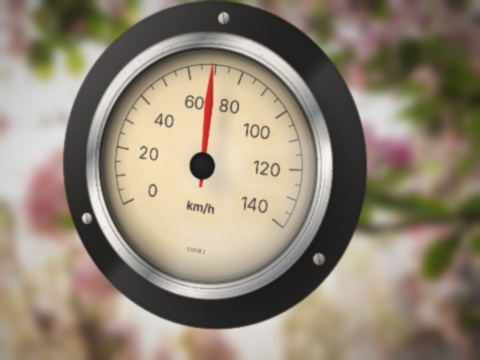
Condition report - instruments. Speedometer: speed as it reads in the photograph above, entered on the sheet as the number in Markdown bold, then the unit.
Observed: **70** km/h
